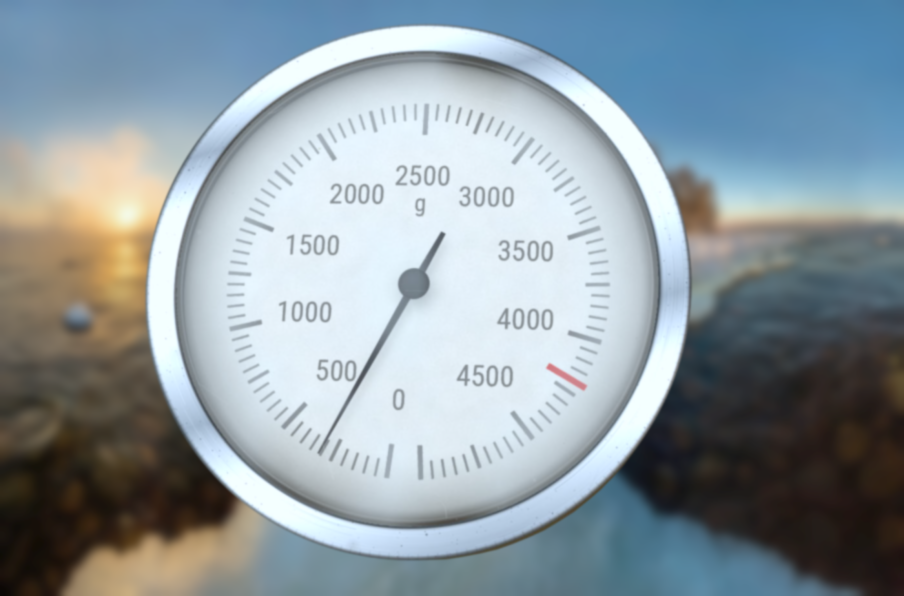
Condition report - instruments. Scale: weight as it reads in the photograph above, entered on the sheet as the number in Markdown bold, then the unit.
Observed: **300** g
